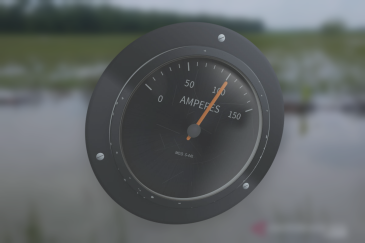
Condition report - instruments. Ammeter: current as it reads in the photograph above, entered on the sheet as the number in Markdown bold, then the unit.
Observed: **100** A
